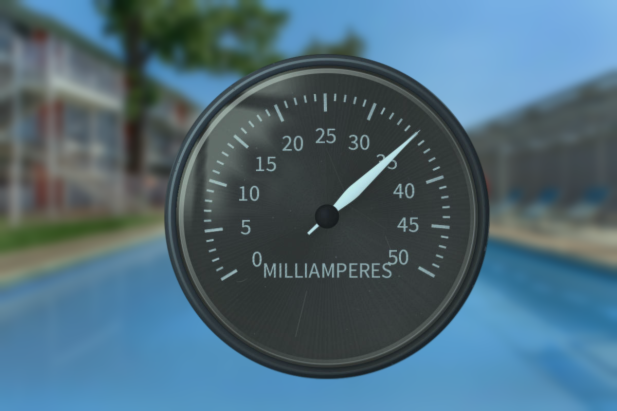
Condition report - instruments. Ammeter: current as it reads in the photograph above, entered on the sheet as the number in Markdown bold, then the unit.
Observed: **35** mA
